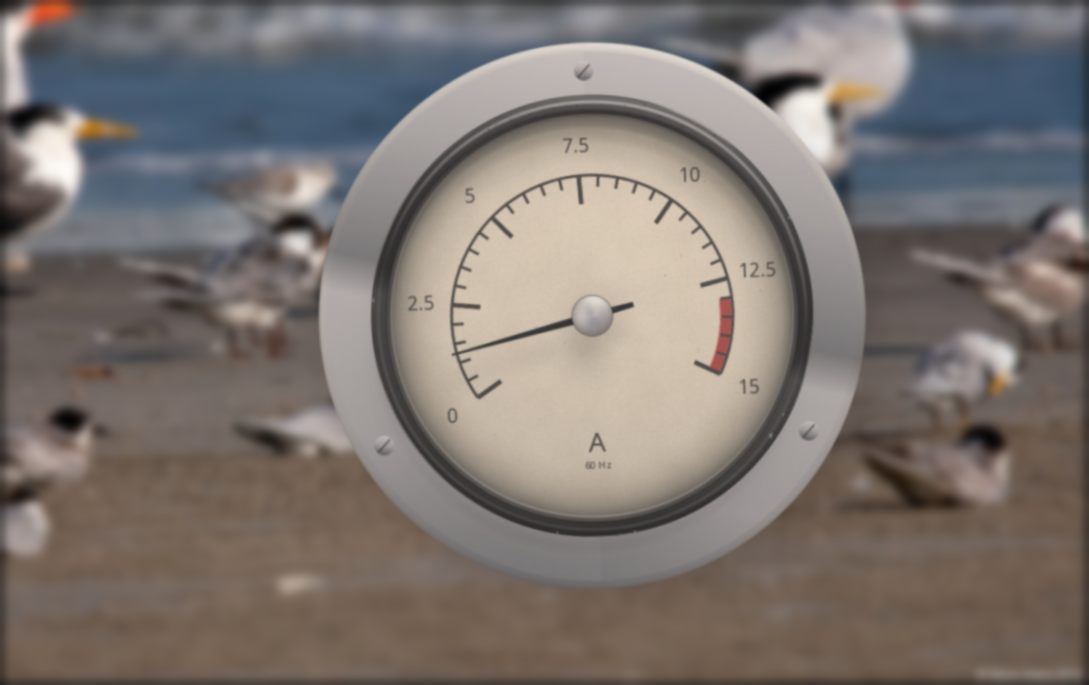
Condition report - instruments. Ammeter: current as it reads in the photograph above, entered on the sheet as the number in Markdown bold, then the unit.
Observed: **1.25** A
